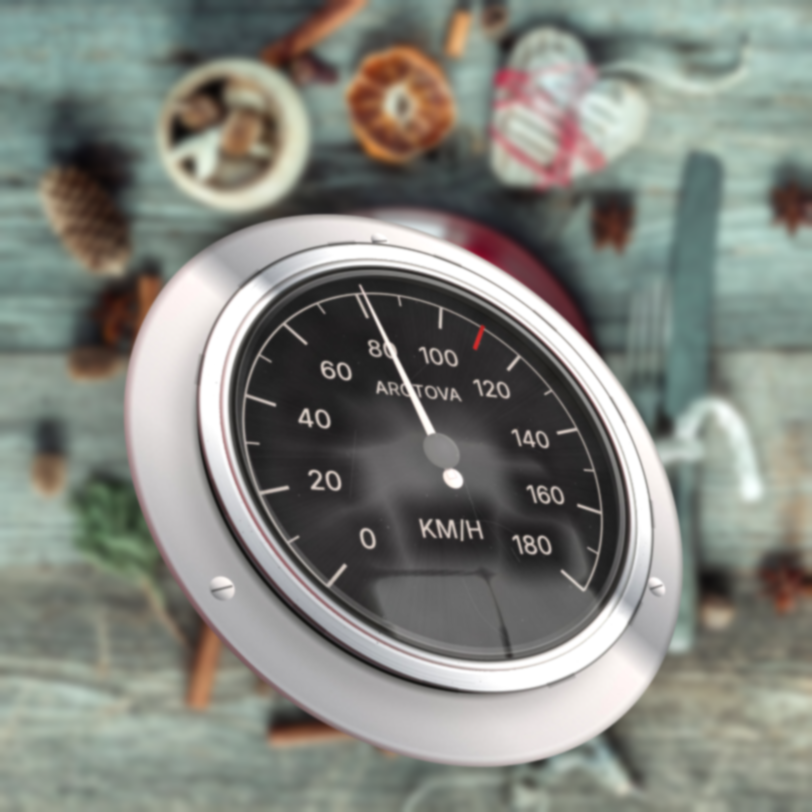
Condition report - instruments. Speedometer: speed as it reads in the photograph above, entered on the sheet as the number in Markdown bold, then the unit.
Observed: **80** km/h
